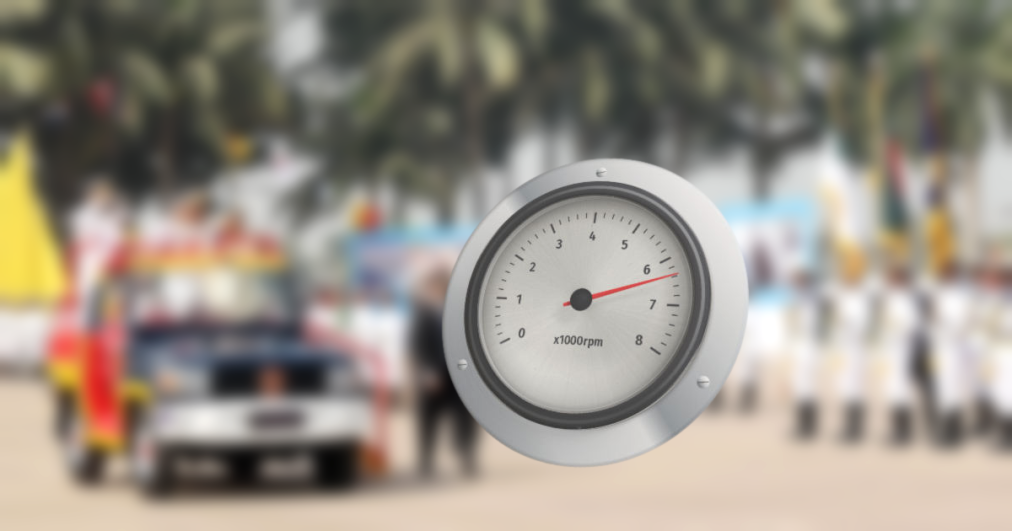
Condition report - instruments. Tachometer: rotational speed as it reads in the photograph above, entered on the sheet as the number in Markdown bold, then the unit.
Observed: **6400** rpm
